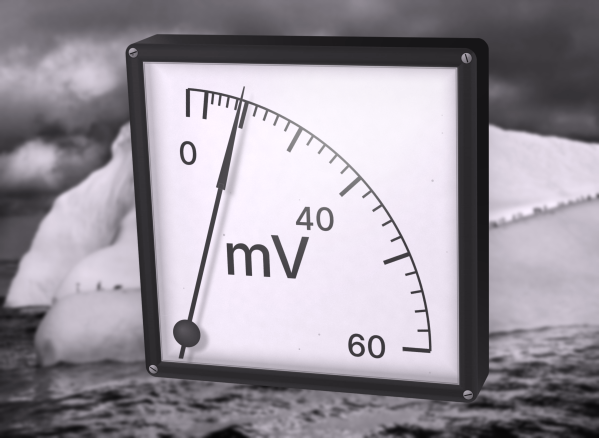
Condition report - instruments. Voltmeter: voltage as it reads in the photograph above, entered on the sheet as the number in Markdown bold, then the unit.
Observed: **19** mV
